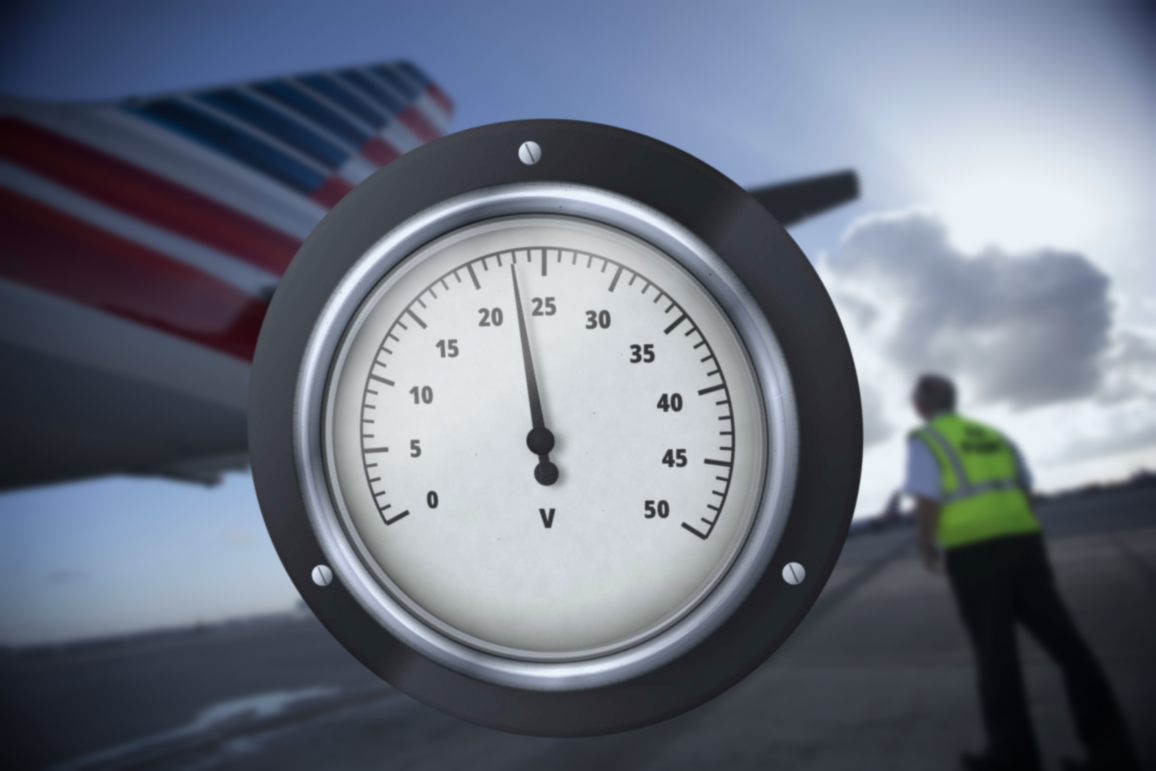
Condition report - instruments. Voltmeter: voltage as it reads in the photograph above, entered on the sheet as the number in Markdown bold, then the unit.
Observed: **23** V
